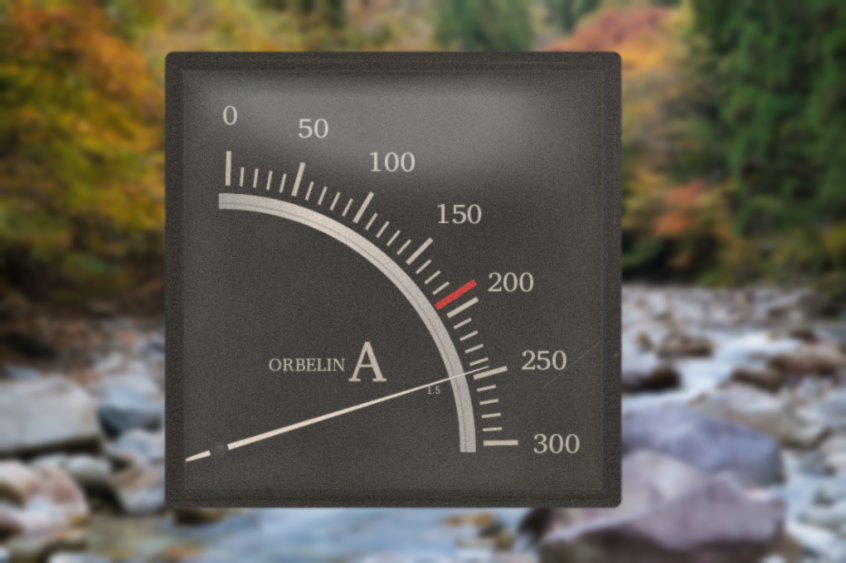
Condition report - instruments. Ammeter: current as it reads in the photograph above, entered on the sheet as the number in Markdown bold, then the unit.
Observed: **245** A
